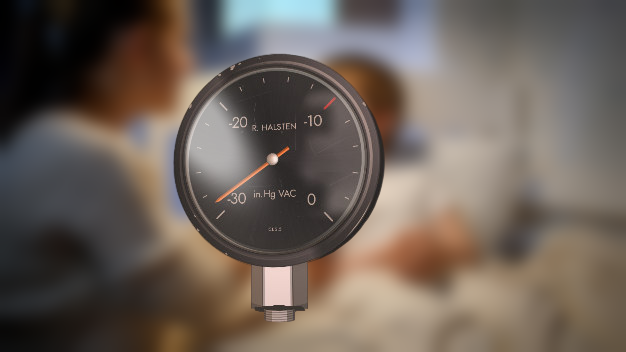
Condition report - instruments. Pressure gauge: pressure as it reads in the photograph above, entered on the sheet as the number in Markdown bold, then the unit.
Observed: **-29** inHg
